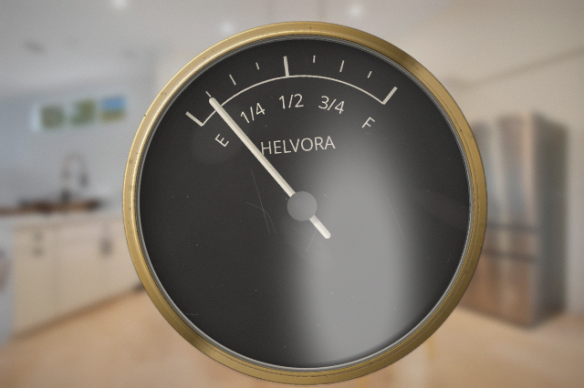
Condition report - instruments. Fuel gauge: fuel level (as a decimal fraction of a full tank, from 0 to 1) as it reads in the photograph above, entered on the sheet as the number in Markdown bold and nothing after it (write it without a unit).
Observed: **0.125**
